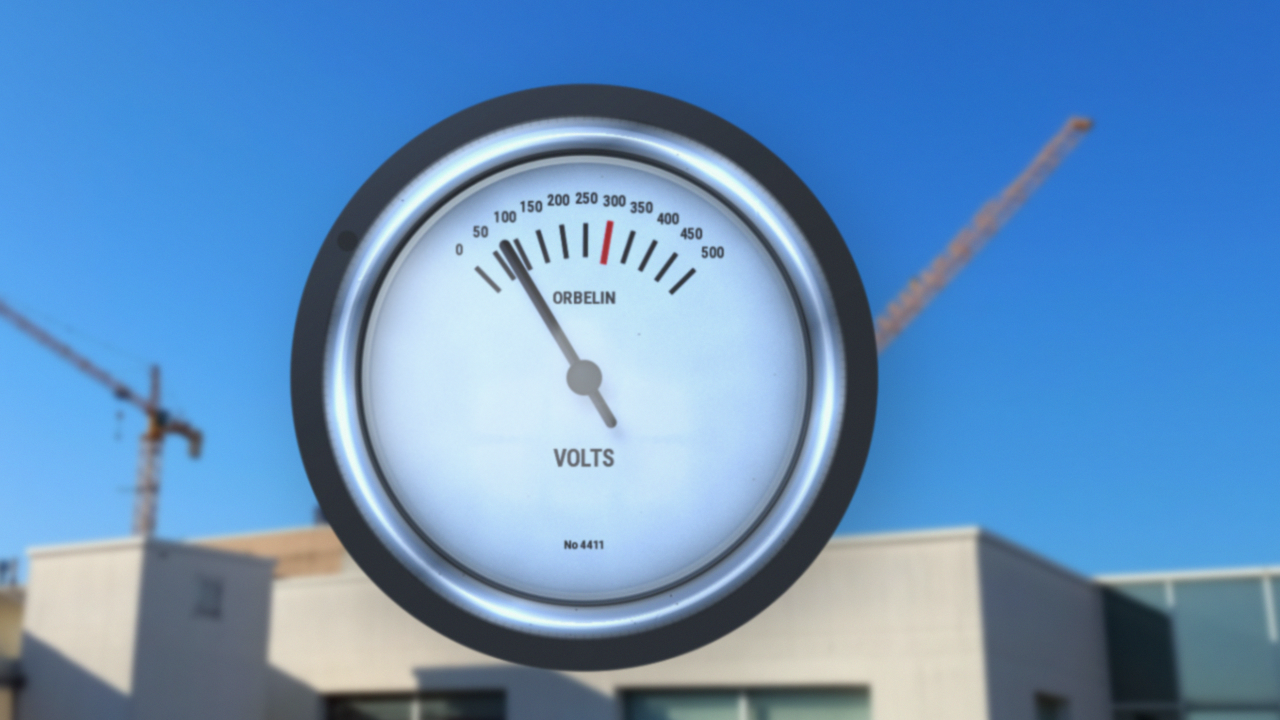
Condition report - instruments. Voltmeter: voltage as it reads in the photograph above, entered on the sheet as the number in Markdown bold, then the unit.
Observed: **75** V
